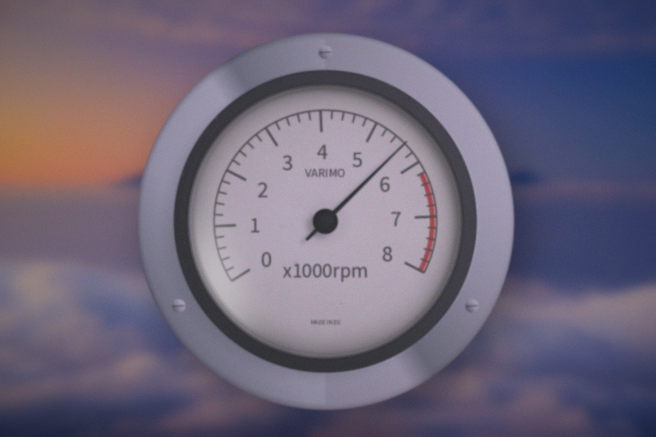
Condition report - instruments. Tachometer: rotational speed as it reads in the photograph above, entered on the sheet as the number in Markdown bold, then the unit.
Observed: **5600** rpm
